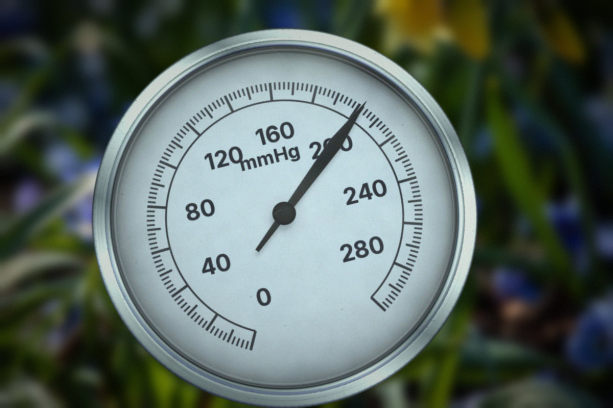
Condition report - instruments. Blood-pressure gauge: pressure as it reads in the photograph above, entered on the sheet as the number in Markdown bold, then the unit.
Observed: **202** mmHg
